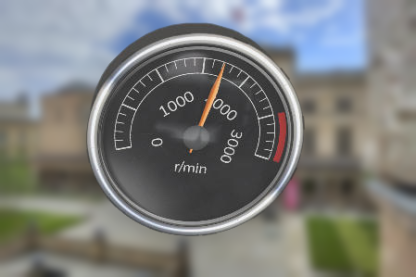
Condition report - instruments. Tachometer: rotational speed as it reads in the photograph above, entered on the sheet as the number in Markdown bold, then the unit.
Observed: **1700** rpm
